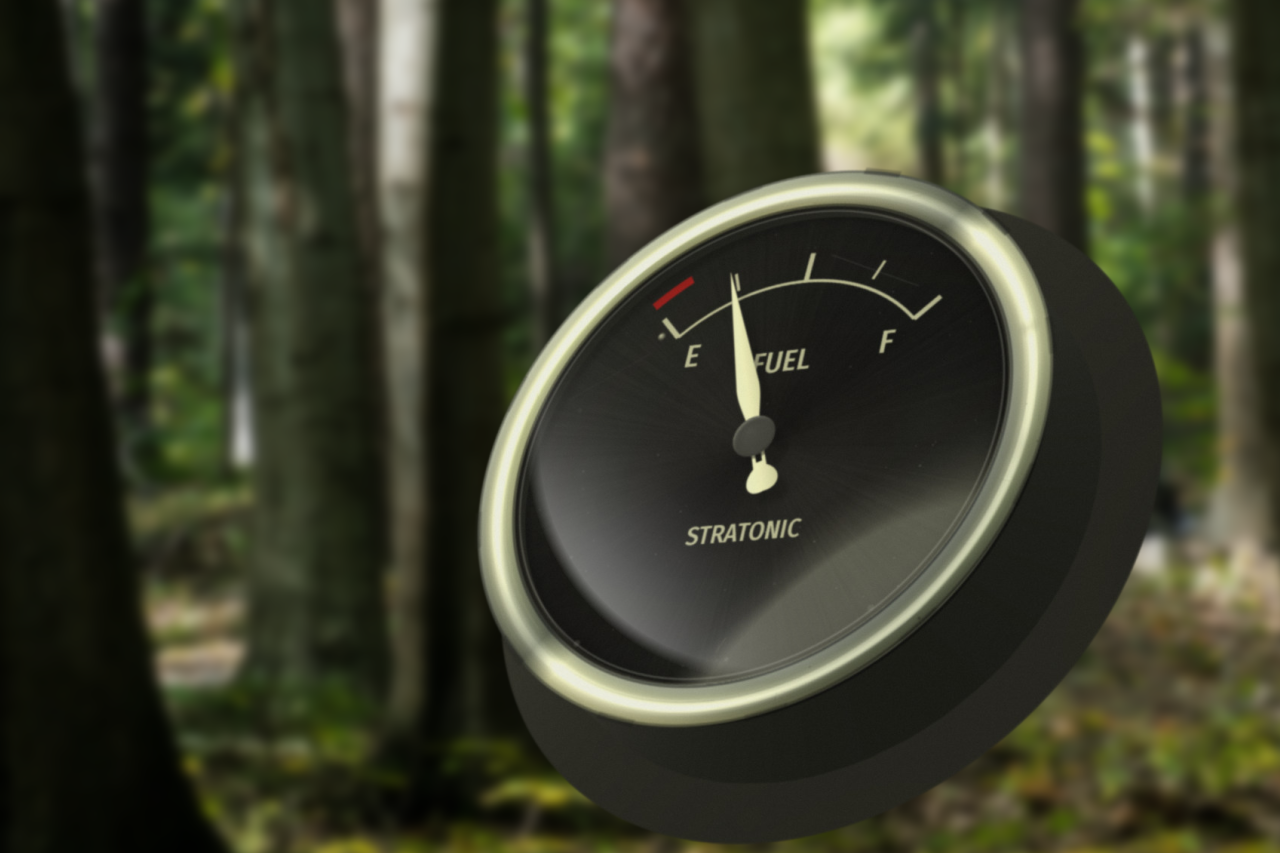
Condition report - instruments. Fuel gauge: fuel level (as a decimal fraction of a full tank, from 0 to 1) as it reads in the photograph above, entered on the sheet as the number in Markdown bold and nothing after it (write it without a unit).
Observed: **0.25**
